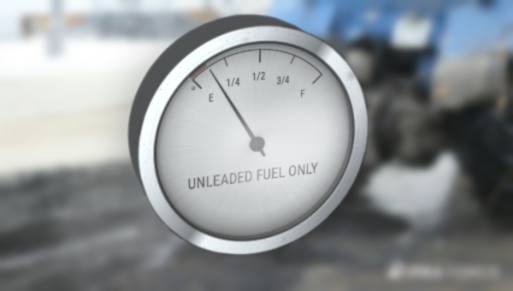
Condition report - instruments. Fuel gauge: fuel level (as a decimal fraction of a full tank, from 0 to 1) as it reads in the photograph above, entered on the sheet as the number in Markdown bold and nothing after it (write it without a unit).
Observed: **0.125**
